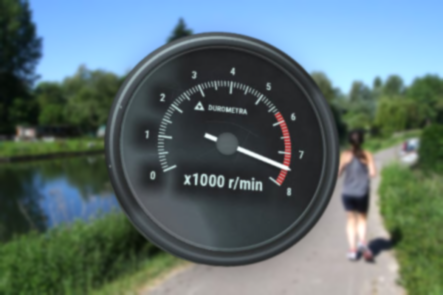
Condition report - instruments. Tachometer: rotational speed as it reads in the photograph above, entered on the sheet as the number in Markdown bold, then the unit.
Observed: **7500** rpm
